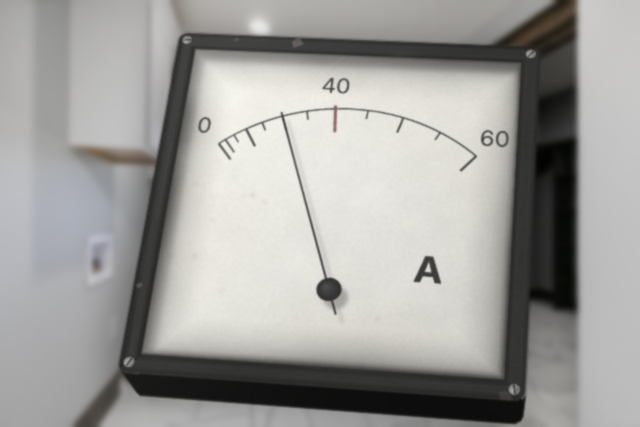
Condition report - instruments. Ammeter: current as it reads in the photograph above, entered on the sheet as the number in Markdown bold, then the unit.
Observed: **30** A
